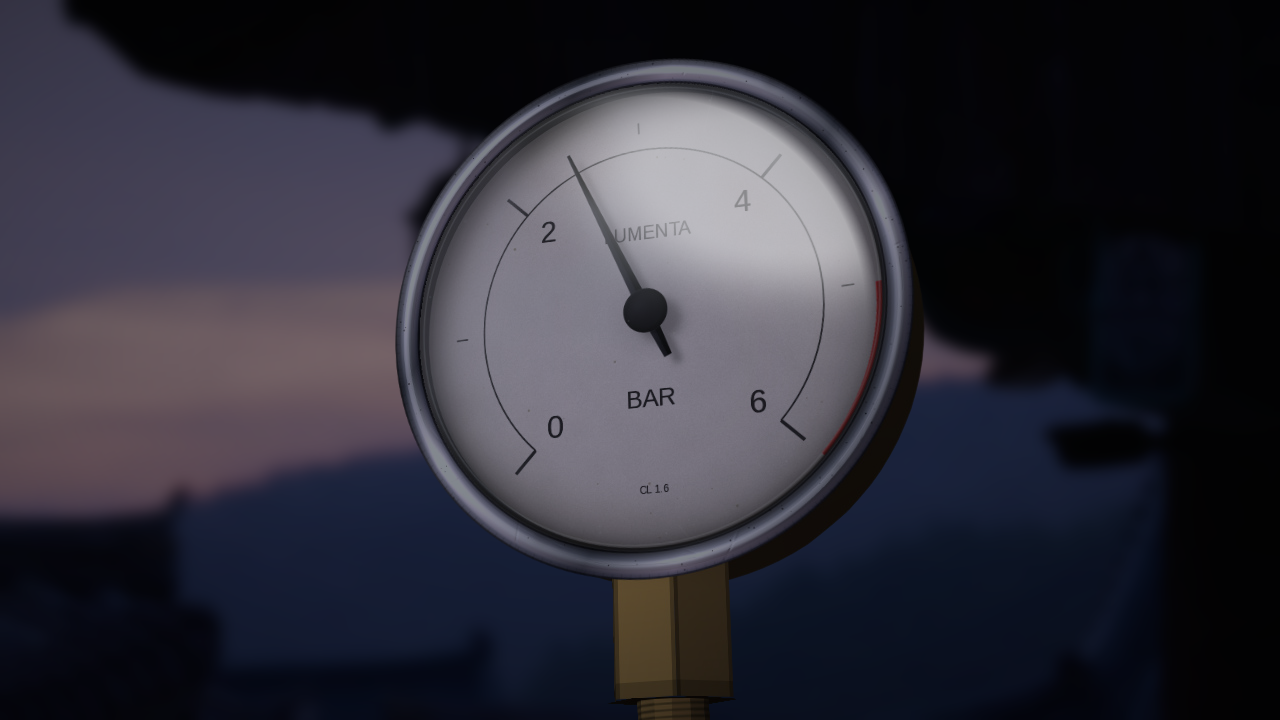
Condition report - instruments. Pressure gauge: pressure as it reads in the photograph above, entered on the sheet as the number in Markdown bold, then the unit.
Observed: **2.5** bar
